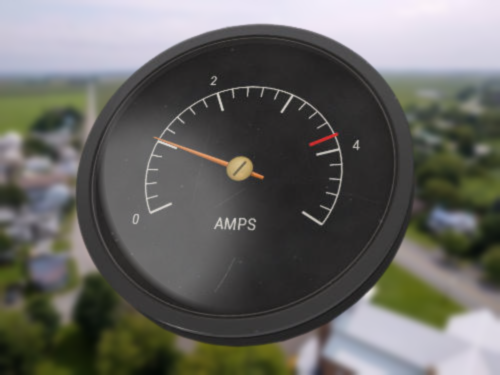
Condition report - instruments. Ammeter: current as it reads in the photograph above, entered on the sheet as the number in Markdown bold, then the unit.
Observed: **1** A
